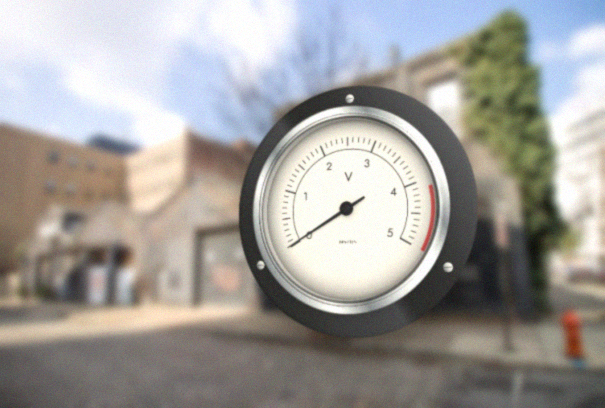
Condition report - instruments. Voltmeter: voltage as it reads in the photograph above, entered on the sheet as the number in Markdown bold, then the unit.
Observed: **0** V
